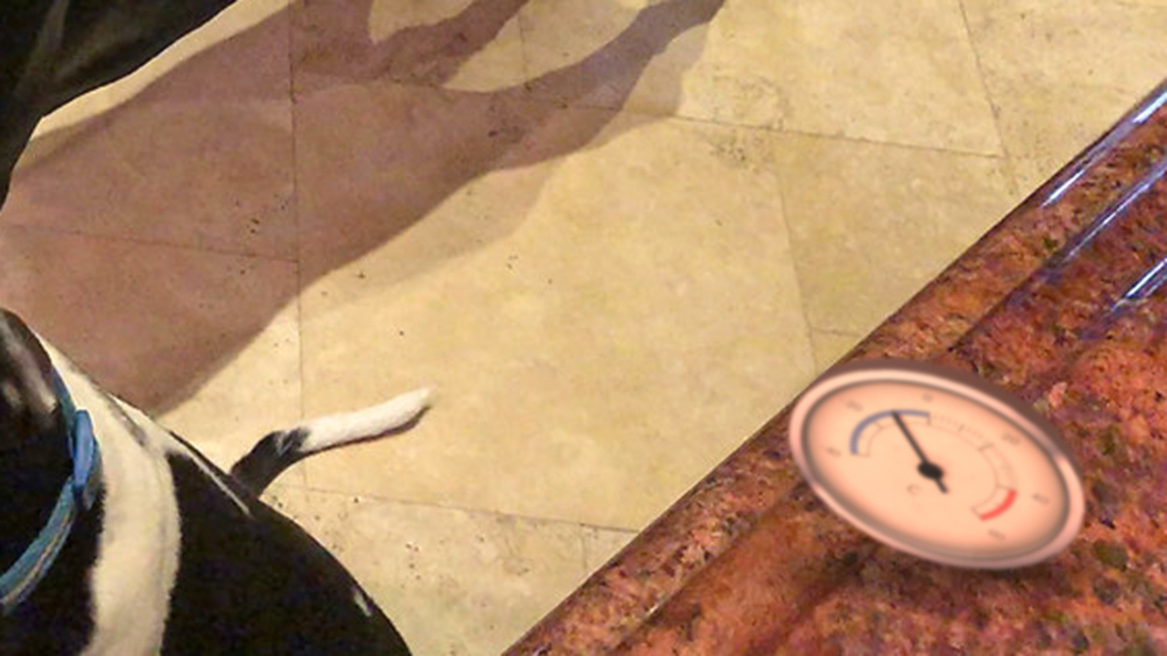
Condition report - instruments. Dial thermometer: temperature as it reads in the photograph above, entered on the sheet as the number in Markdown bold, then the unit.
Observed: **-10** °C
